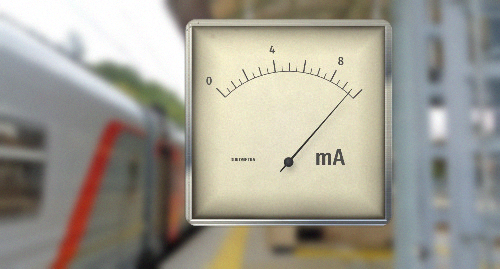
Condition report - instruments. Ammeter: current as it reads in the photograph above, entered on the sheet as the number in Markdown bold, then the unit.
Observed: **9.5** mA
